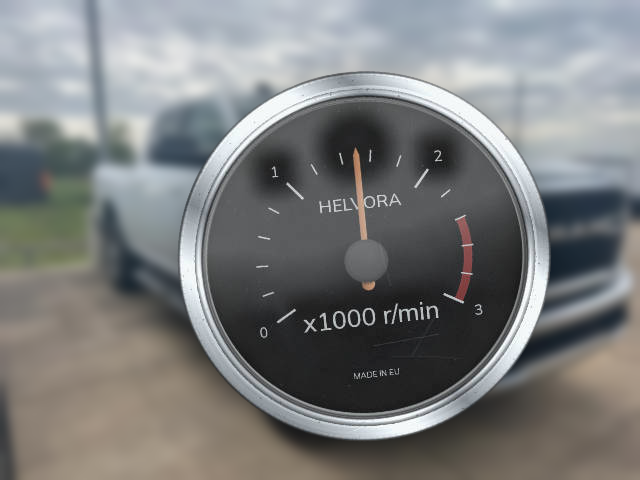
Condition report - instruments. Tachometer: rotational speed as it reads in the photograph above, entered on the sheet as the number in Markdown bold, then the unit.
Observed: **1500** rpm
